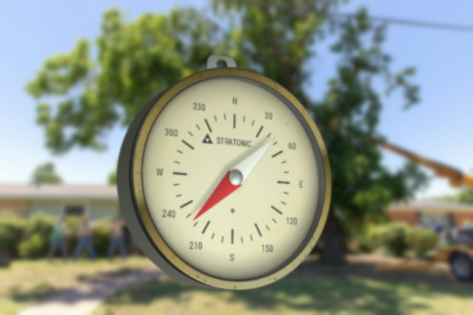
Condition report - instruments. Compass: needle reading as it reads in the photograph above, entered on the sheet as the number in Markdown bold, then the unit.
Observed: **225** °
